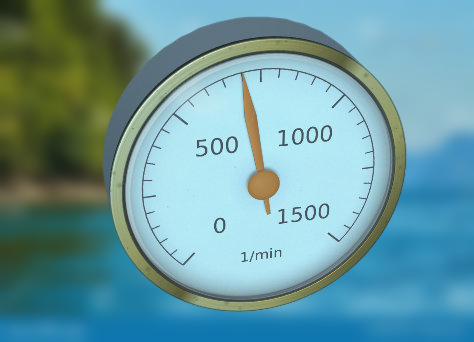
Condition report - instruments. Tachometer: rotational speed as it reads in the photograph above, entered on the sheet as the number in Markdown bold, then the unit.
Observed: **700** rpm
